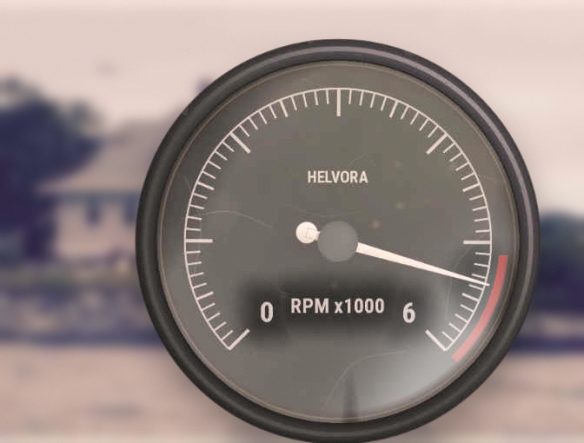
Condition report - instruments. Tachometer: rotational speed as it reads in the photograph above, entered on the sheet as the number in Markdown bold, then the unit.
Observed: **5350** rpm
